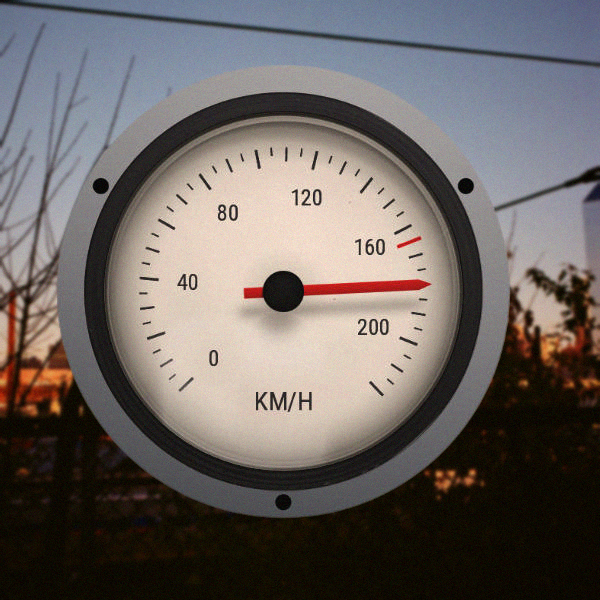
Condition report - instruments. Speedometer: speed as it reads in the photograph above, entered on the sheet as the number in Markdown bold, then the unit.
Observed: **180** km/h
